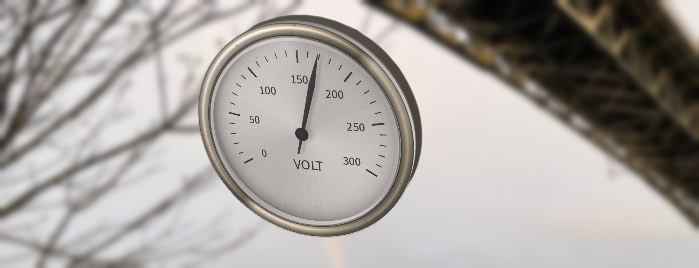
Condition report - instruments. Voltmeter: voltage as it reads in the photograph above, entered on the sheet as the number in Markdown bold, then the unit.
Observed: **170** V
